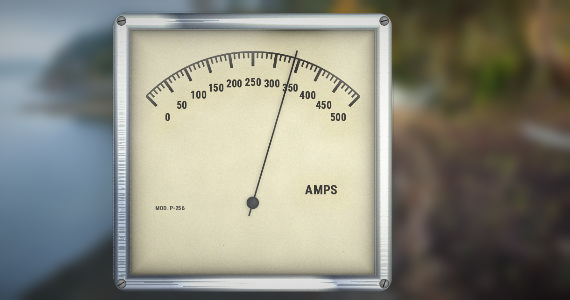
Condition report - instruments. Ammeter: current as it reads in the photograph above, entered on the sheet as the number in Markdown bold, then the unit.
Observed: **340** A
